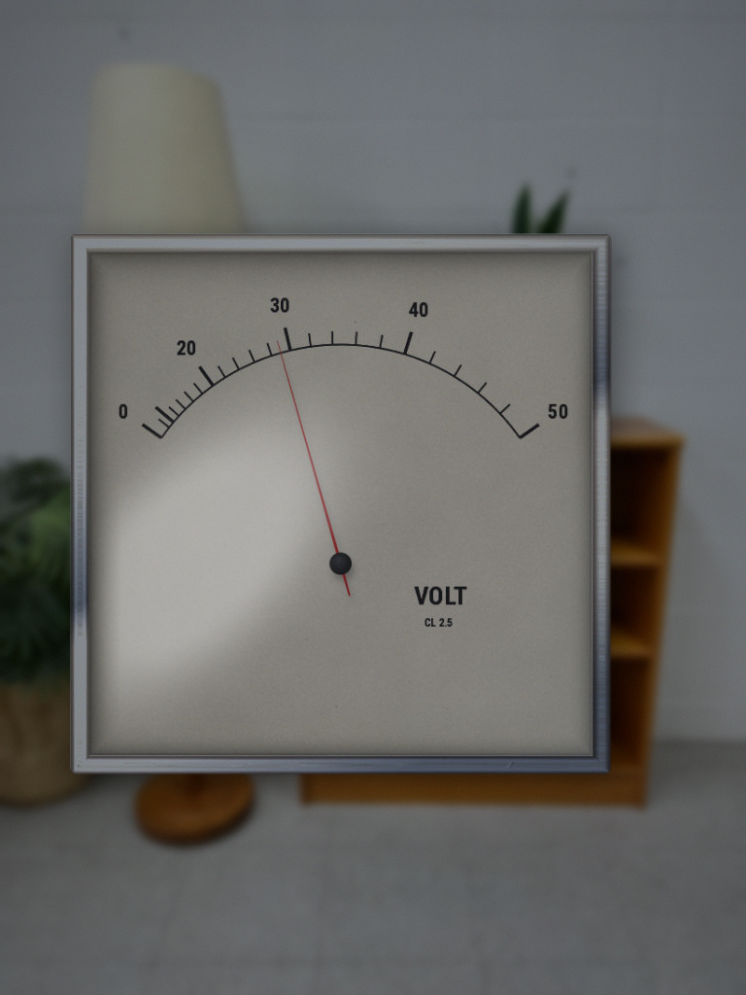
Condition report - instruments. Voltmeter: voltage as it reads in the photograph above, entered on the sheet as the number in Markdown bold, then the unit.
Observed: **29** V
